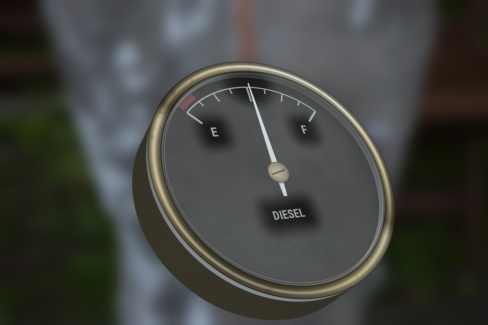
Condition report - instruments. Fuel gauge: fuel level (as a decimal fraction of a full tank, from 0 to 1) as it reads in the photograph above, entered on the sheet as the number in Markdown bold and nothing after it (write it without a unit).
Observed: **0.5**
